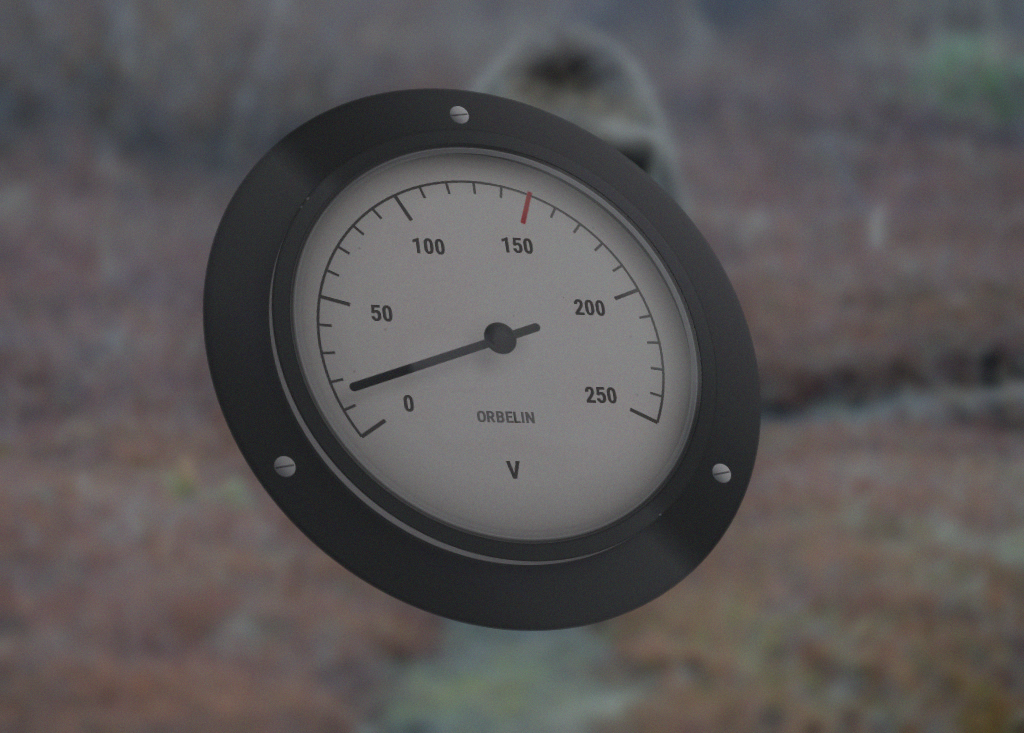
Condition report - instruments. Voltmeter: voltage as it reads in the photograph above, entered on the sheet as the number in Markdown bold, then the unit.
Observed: **15** V
